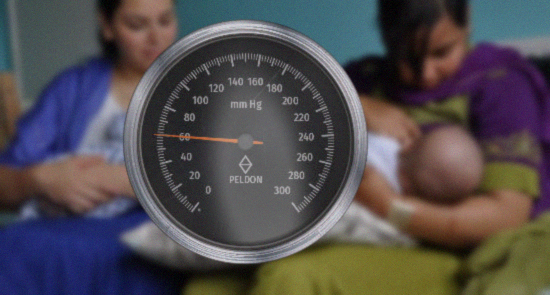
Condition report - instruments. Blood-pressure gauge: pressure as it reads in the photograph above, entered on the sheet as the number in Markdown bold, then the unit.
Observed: **60** mmHg
